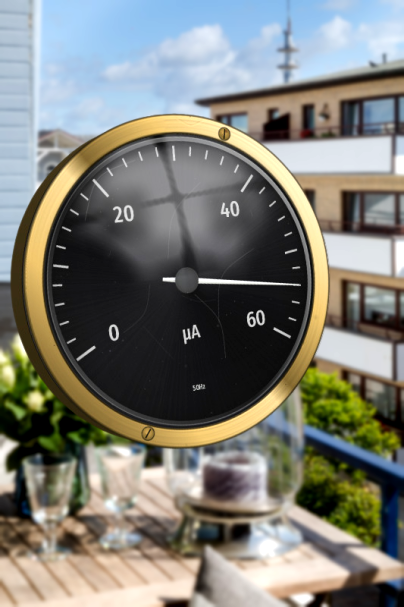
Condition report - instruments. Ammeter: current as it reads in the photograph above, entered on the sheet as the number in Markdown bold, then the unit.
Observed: **54** µA
